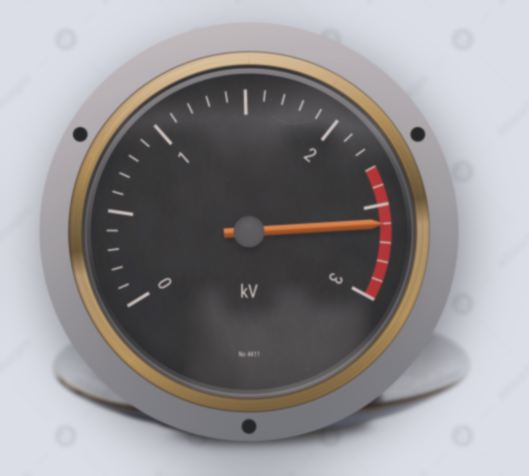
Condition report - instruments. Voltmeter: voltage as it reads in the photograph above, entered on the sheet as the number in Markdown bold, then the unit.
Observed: **2.6** kV
